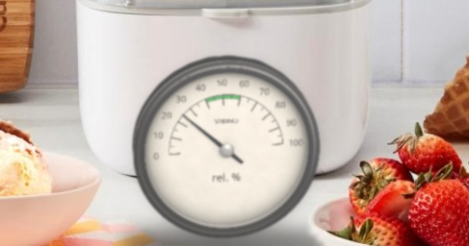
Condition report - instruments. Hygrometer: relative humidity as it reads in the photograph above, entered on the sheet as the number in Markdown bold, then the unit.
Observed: **25** %
